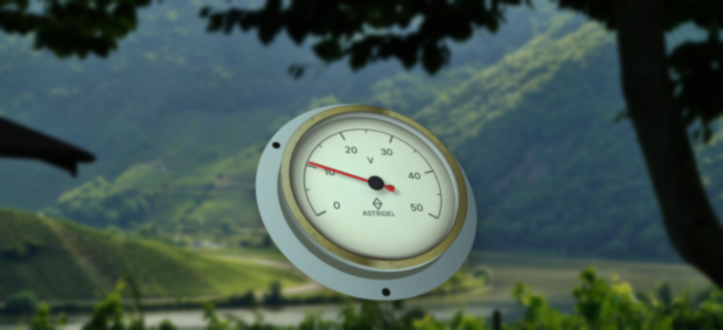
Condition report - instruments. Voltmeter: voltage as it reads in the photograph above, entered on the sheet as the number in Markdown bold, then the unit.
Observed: **10** V
